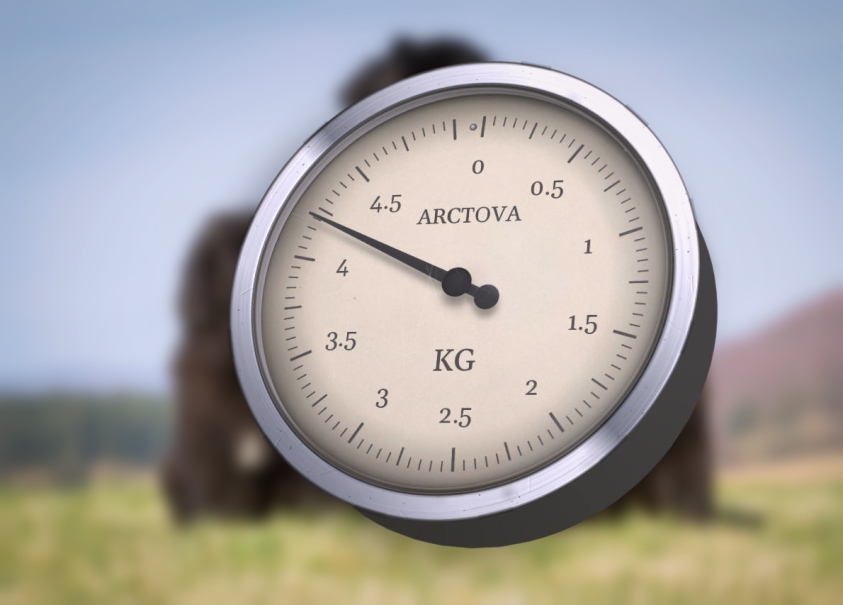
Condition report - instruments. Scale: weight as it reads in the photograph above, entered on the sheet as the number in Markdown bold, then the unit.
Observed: **4.2** kg
